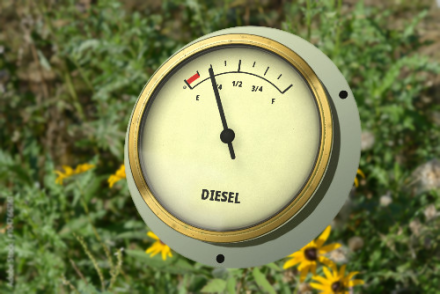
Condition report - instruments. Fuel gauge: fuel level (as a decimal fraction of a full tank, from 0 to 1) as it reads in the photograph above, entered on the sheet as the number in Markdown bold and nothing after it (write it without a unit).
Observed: **0.25**
